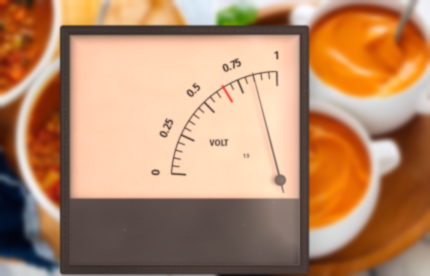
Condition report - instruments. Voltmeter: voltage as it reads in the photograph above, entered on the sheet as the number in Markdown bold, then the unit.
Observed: **0.85** V
